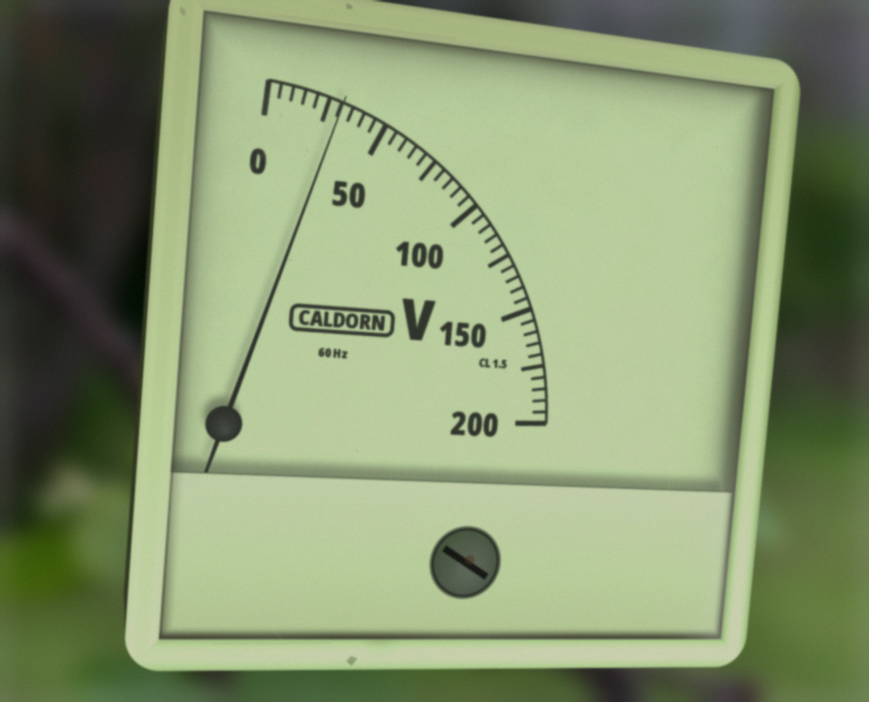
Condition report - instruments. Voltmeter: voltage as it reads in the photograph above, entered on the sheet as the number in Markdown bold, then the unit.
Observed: **30** V
